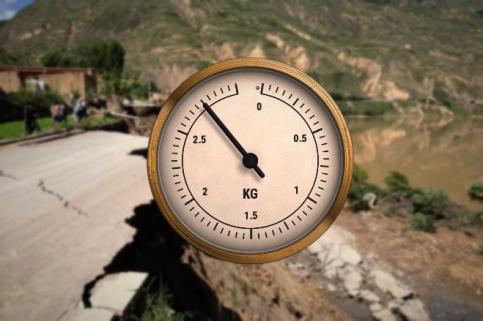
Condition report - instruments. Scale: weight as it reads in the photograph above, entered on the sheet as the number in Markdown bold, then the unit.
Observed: **2.75** kg
